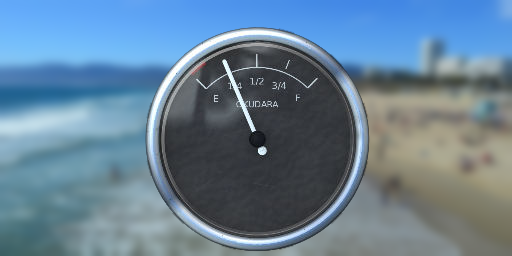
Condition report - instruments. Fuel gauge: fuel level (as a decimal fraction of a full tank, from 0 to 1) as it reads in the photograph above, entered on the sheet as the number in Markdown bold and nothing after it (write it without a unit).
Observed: **0.25**
